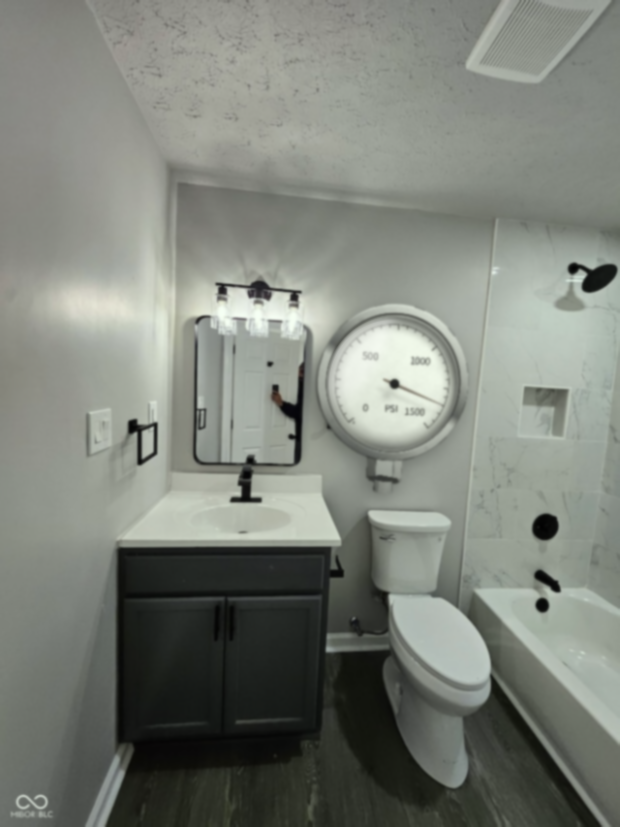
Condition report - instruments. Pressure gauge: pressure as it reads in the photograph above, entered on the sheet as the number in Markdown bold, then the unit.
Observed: **1350** psi
